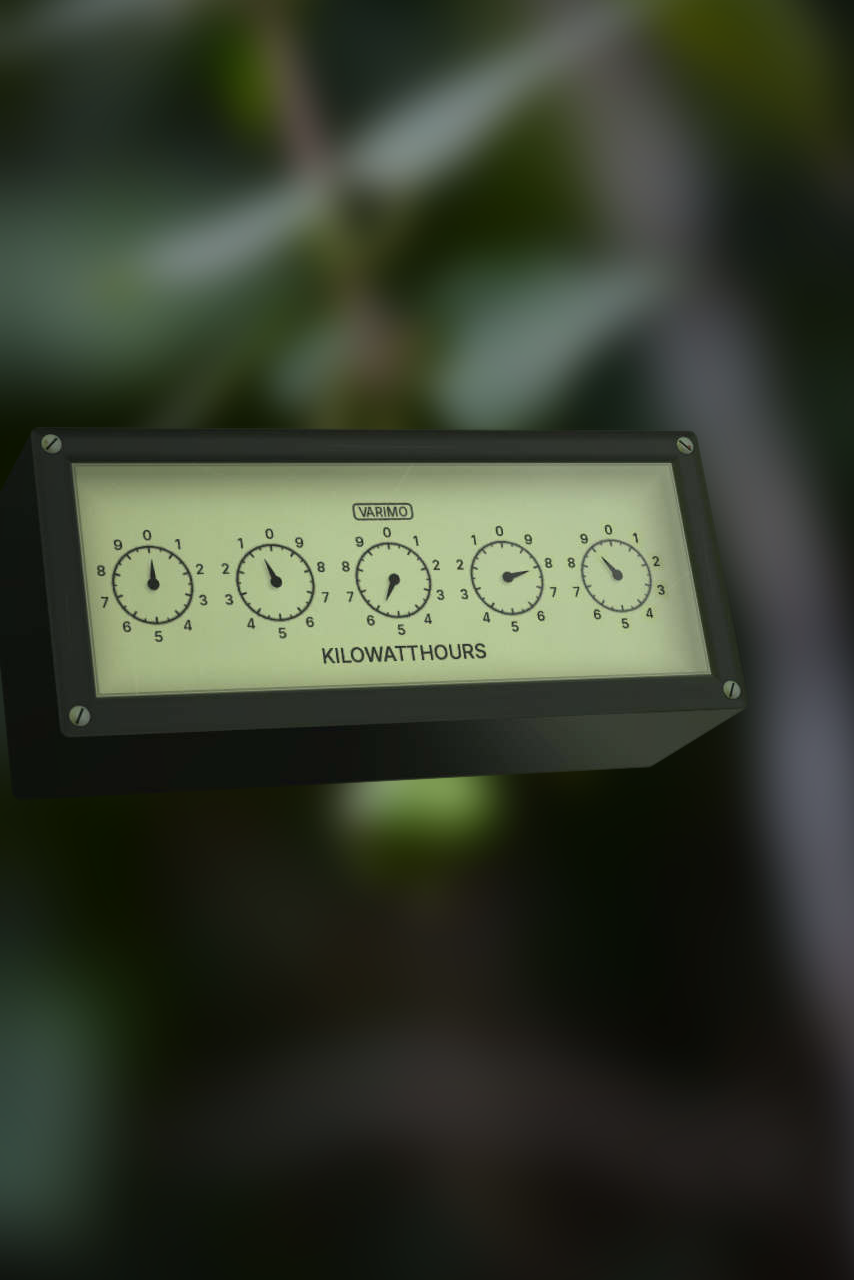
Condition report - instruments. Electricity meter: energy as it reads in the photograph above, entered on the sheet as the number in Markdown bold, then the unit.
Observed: **579** kWh
